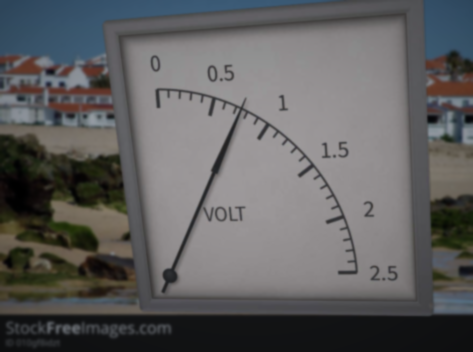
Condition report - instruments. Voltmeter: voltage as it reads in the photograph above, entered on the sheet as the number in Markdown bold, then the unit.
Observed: **0.75** V
